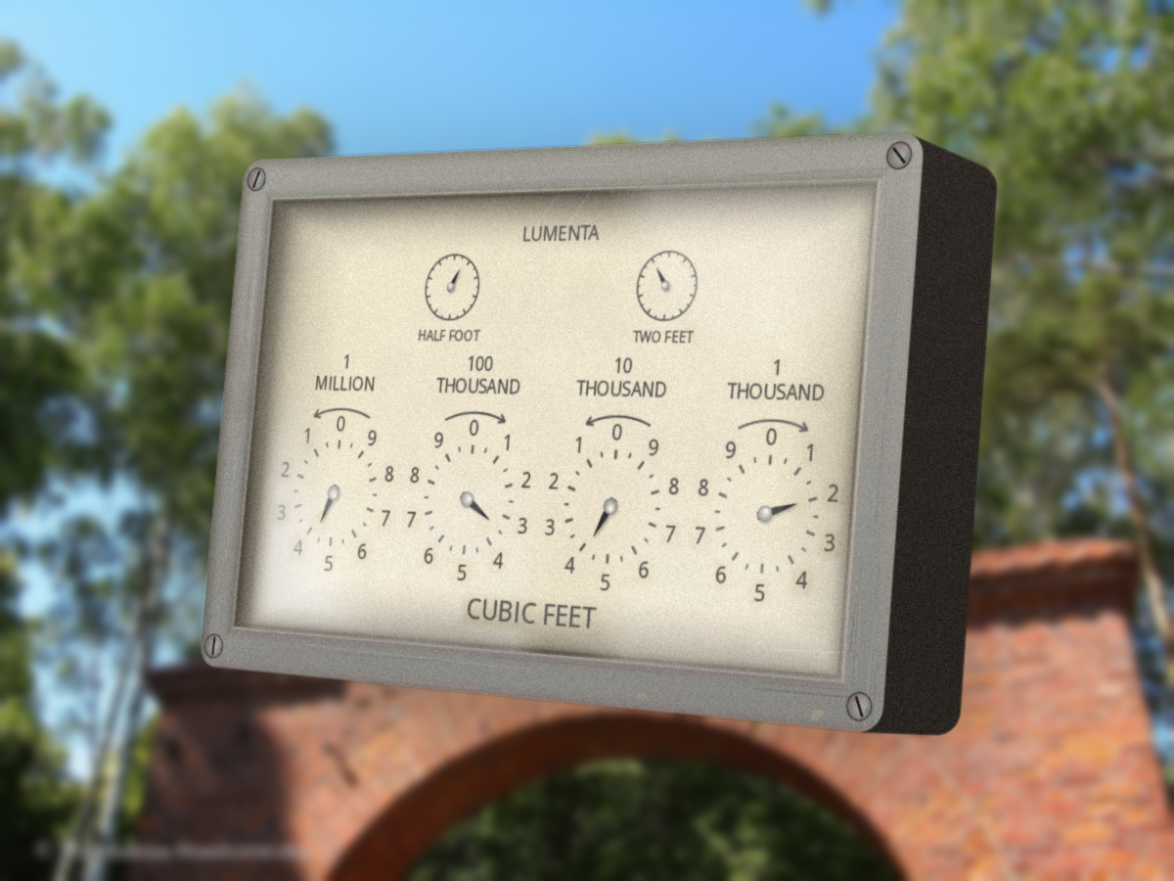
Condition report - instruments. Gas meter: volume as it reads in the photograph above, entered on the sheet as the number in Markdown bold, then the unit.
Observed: **434200** ft³
